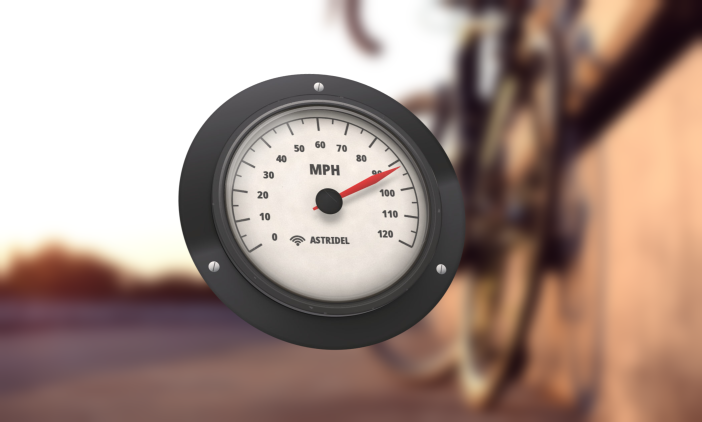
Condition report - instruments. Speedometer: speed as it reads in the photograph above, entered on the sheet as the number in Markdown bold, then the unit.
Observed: **92.5** mph
